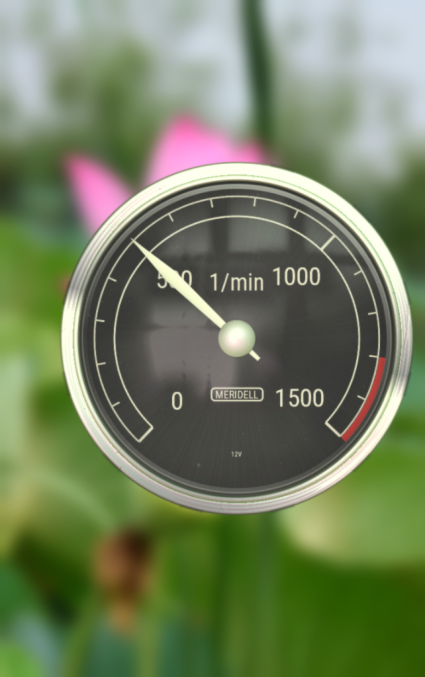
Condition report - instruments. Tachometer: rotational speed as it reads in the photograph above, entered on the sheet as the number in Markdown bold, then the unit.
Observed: **500** rpm
